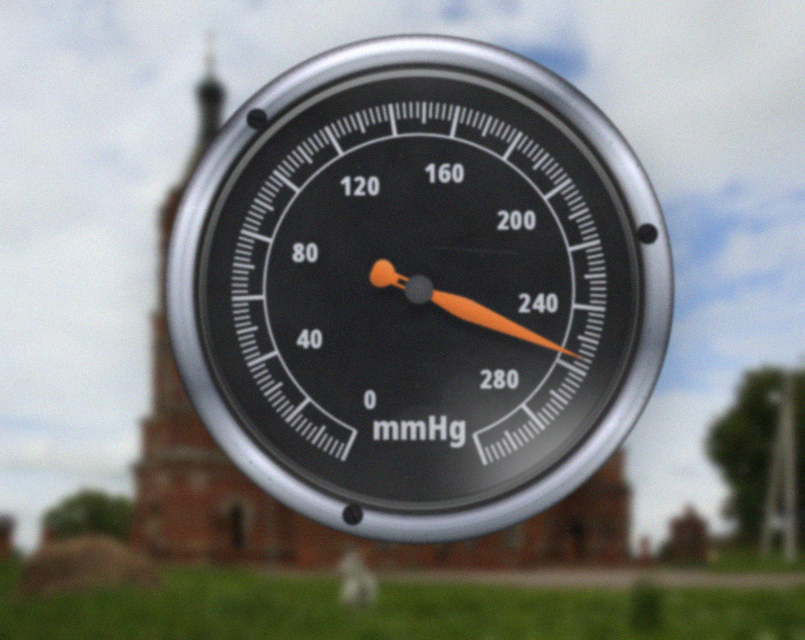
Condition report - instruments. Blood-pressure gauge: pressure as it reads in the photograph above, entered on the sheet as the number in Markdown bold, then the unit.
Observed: **256** mmHg
